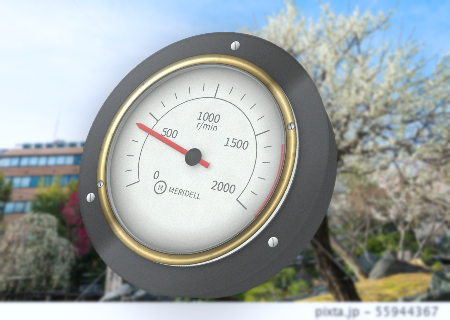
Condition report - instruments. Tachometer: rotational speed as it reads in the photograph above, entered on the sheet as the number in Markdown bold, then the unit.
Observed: **400** rpm
